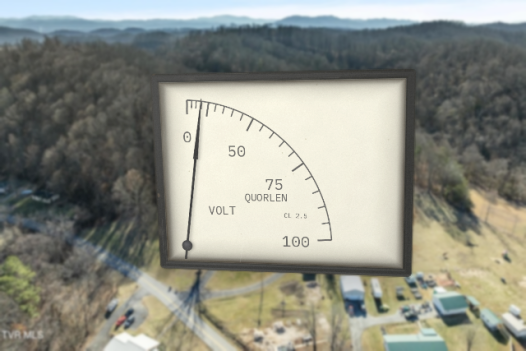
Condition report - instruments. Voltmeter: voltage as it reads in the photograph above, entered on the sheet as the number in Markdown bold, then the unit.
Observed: **20** V
